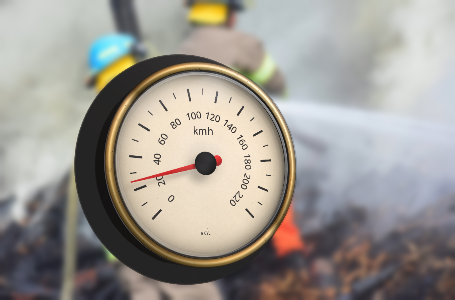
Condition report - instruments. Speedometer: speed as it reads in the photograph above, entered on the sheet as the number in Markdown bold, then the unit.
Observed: **25** km/h
